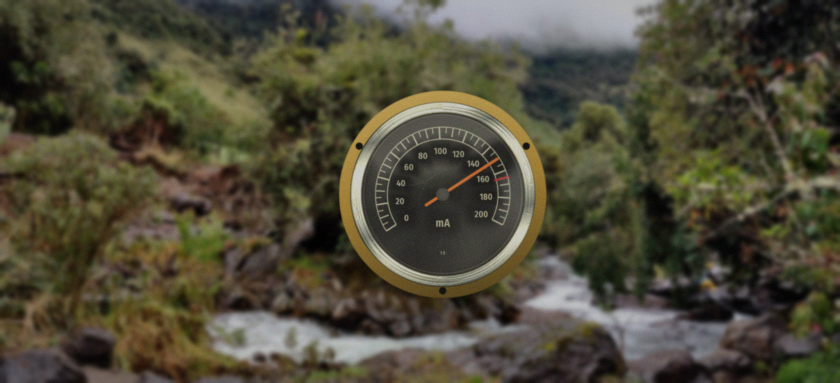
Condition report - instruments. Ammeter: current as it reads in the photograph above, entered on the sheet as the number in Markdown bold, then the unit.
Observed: **150** mA
